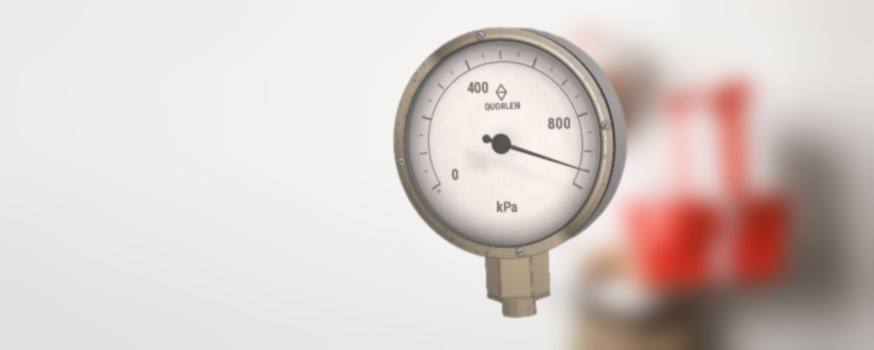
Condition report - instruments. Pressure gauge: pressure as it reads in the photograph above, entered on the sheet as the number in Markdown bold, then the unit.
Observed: **950** kPa
